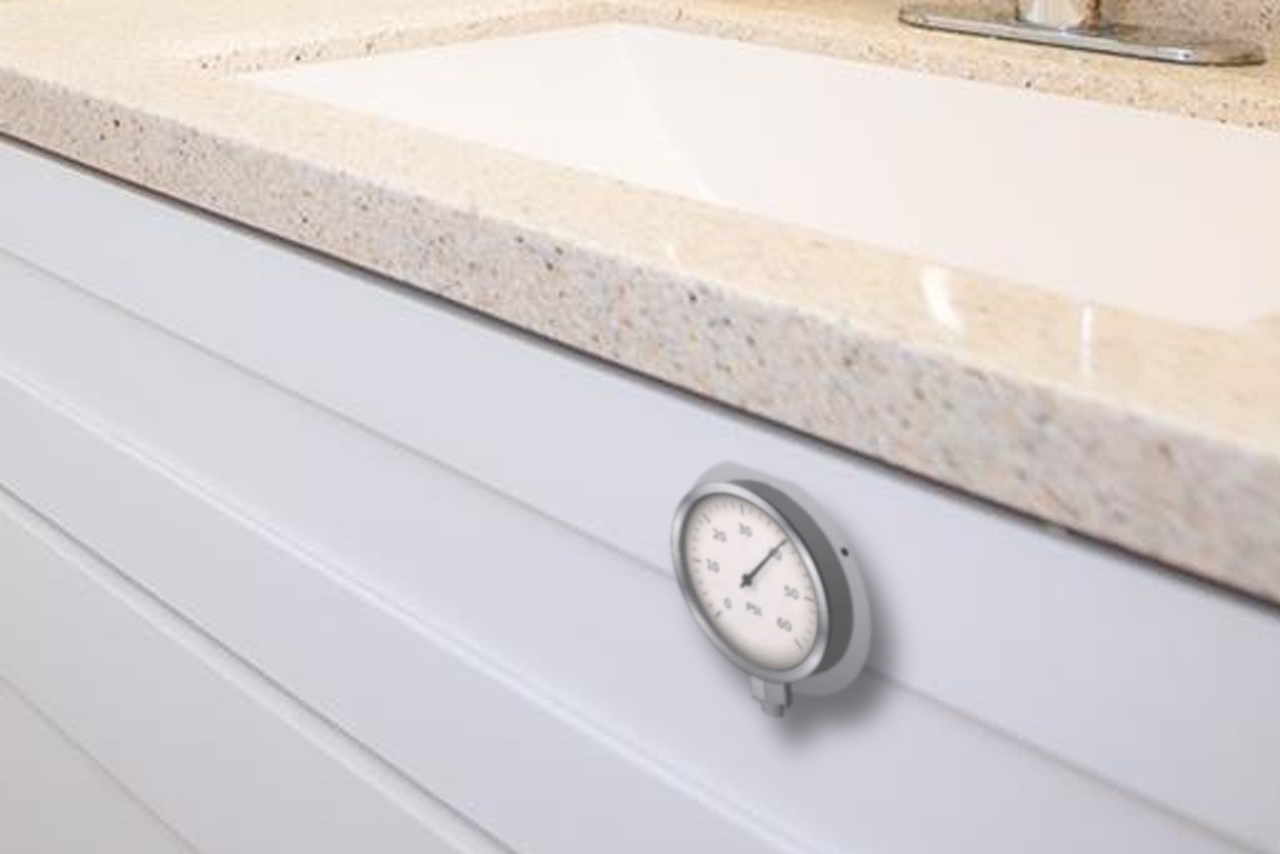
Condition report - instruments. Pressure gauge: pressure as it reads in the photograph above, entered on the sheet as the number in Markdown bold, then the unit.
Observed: **40** psi
